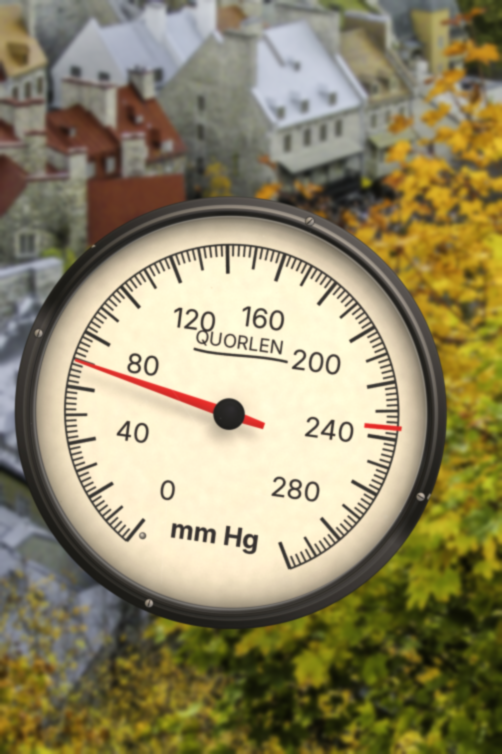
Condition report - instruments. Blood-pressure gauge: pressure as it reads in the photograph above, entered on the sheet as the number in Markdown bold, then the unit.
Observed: **70** mmHg
